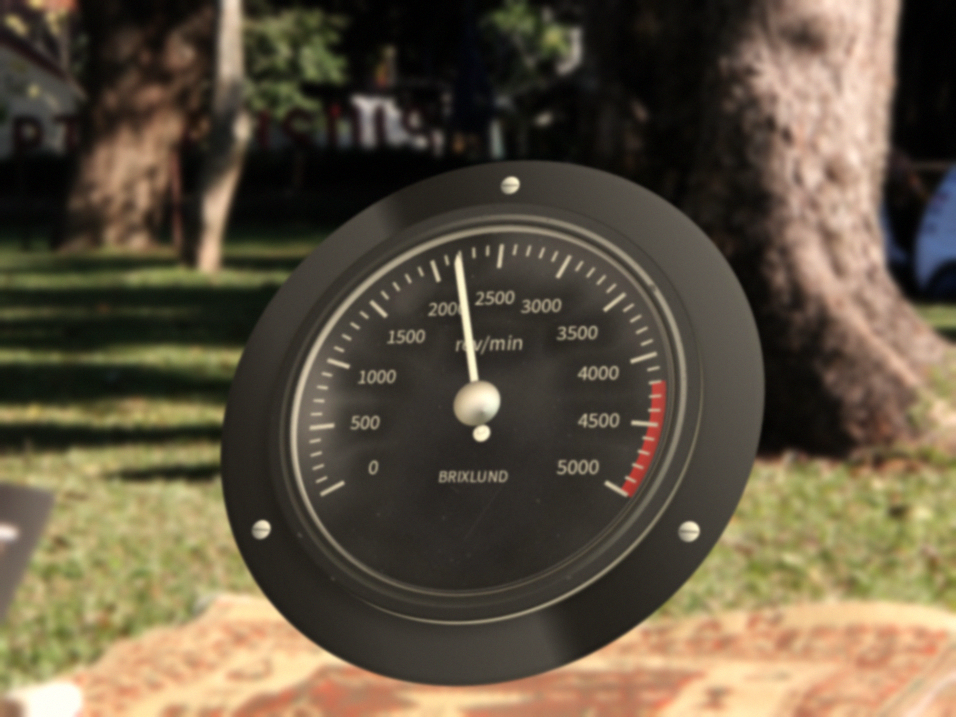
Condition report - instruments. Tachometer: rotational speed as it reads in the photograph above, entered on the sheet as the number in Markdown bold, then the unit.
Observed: **2200** rpm
